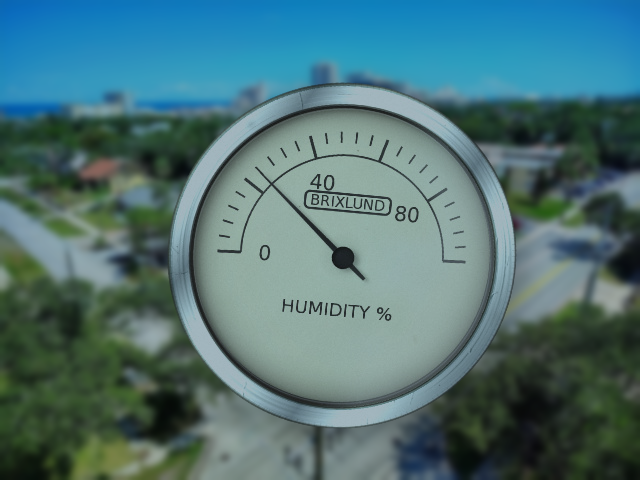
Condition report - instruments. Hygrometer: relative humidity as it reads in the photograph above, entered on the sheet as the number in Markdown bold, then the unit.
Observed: **24** %
